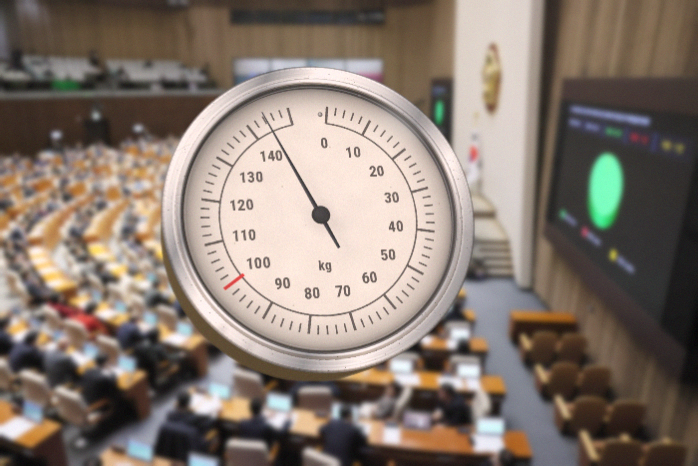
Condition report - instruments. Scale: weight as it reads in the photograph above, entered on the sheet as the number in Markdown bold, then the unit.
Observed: **144** kg
